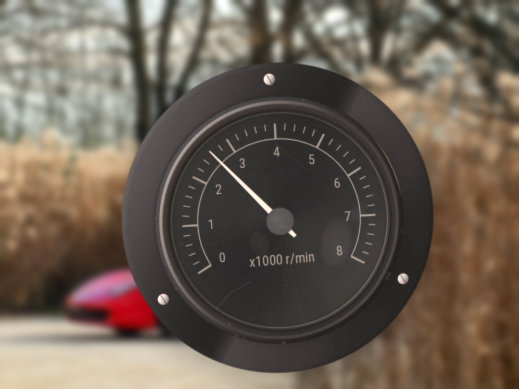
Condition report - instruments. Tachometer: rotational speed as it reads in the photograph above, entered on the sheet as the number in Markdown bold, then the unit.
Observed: **2600** rpm
